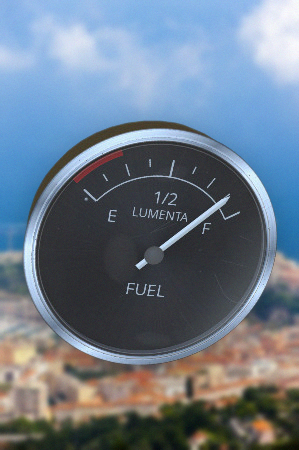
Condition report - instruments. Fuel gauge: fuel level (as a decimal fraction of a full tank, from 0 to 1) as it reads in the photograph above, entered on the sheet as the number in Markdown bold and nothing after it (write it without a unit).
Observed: **0.875**
